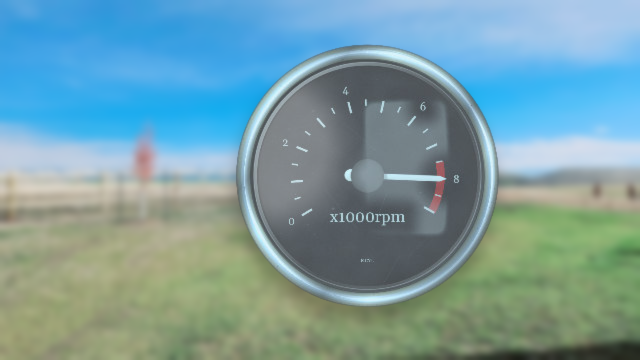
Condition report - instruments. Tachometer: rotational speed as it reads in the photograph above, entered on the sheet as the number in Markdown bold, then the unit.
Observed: **8000** rpm
